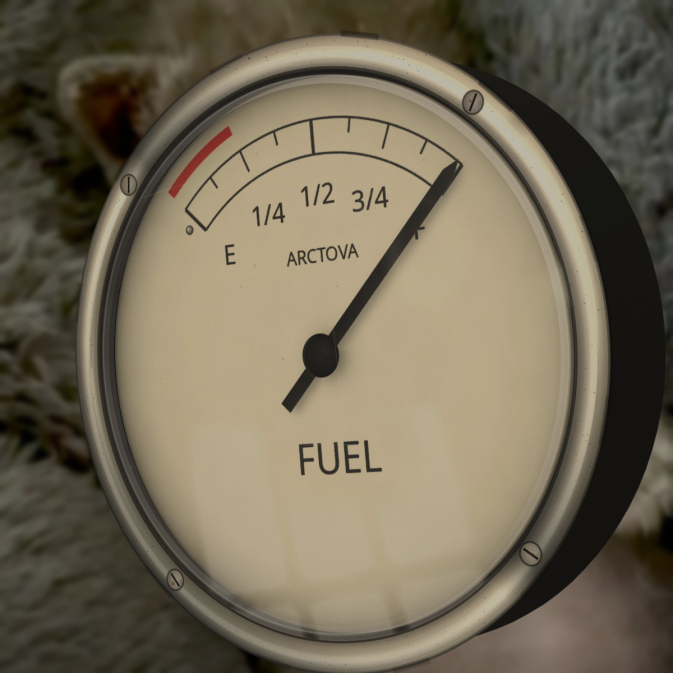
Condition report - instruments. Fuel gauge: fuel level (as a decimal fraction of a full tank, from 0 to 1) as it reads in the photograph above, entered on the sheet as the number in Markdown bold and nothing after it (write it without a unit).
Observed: **1**
